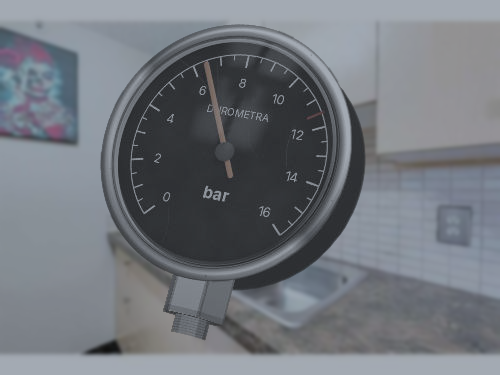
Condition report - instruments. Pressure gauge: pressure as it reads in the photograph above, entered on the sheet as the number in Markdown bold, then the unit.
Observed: **6.5** bar
